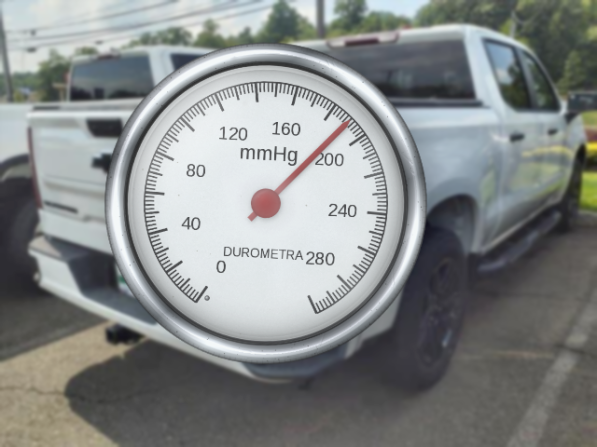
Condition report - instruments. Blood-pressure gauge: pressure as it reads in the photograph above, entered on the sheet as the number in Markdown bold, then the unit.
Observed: **190** mmHg
